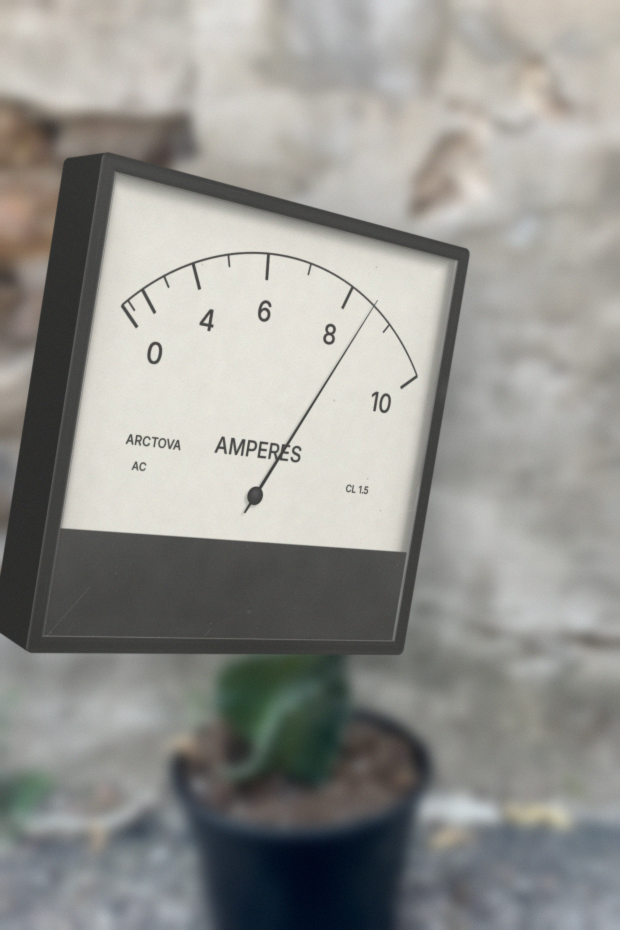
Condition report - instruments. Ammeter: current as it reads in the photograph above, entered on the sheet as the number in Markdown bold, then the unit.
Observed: **8.5** A
